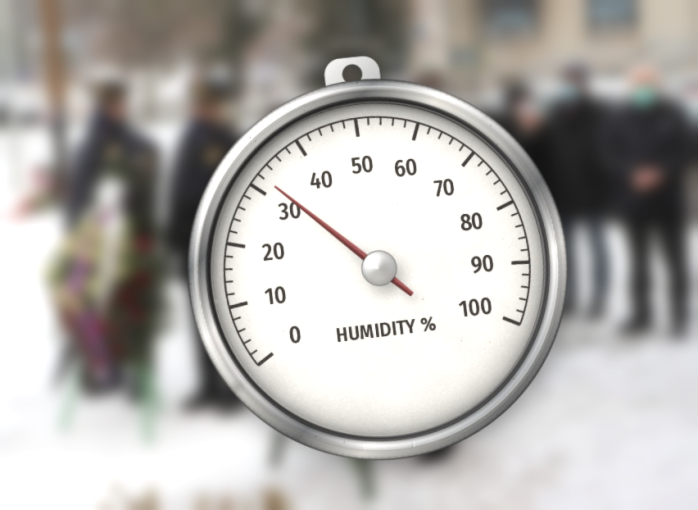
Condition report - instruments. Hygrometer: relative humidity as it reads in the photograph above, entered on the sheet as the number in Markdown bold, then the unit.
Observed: **32** %
